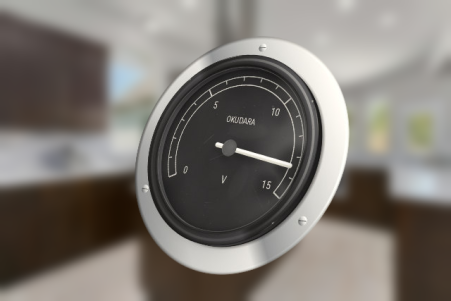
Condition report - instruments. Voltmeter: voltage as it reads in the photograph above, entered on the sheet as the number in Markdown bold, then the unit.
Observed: **13.5** V
